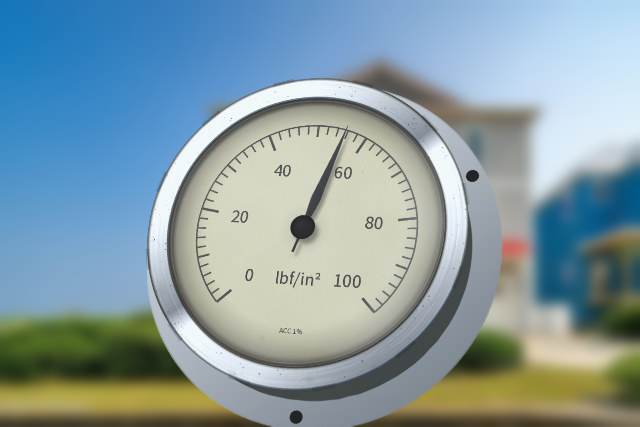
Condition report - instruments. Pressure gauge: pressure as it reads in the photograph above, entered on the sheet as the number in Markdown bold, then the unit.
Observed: **56** psi
